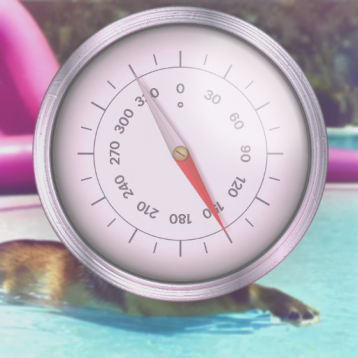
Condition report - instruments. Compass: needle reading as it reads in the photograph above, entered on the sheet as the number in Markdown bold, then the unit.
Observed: **150** °
